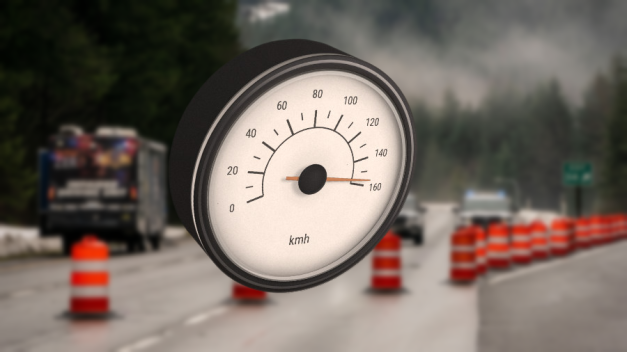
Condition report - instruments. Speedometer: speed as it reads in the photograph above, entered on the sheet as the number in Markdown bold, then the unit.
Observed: **155** km/h
